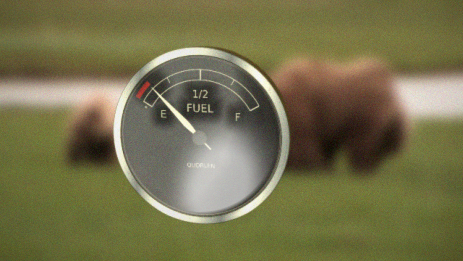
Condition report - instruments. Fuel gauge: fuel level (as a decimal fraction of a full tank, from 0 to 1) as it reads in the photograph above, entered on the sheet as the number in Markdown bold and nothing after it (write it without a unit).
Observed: **0.125**
